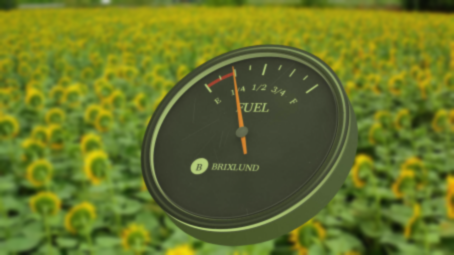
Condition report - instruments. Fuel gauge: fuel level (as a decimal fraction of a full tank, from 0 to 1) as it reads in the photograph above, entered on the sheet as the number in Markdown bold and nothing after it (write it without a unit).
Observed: **0.25**
